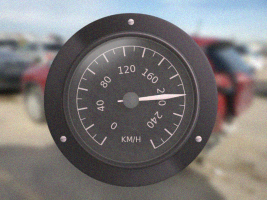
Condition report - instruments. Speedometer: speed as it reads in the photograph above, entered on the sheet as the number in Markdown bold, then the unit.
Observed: **200** km/h
